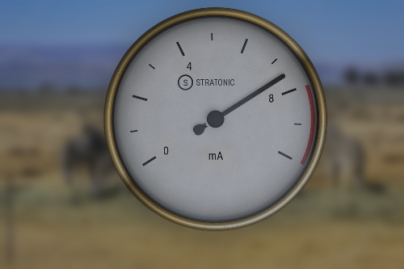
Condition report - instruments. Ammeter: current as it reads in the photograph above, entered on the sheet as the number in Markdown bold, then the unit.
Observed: **7.5** mA
